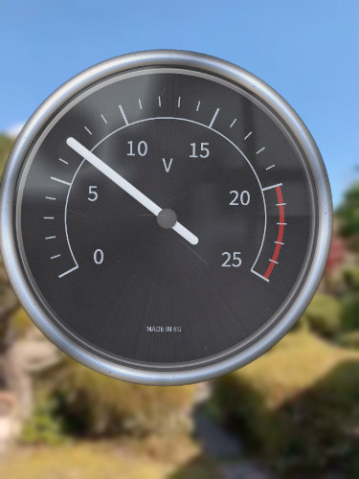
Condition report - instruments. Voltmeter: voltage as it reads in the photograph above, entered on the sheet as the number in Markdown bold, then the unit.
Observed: **7** V
